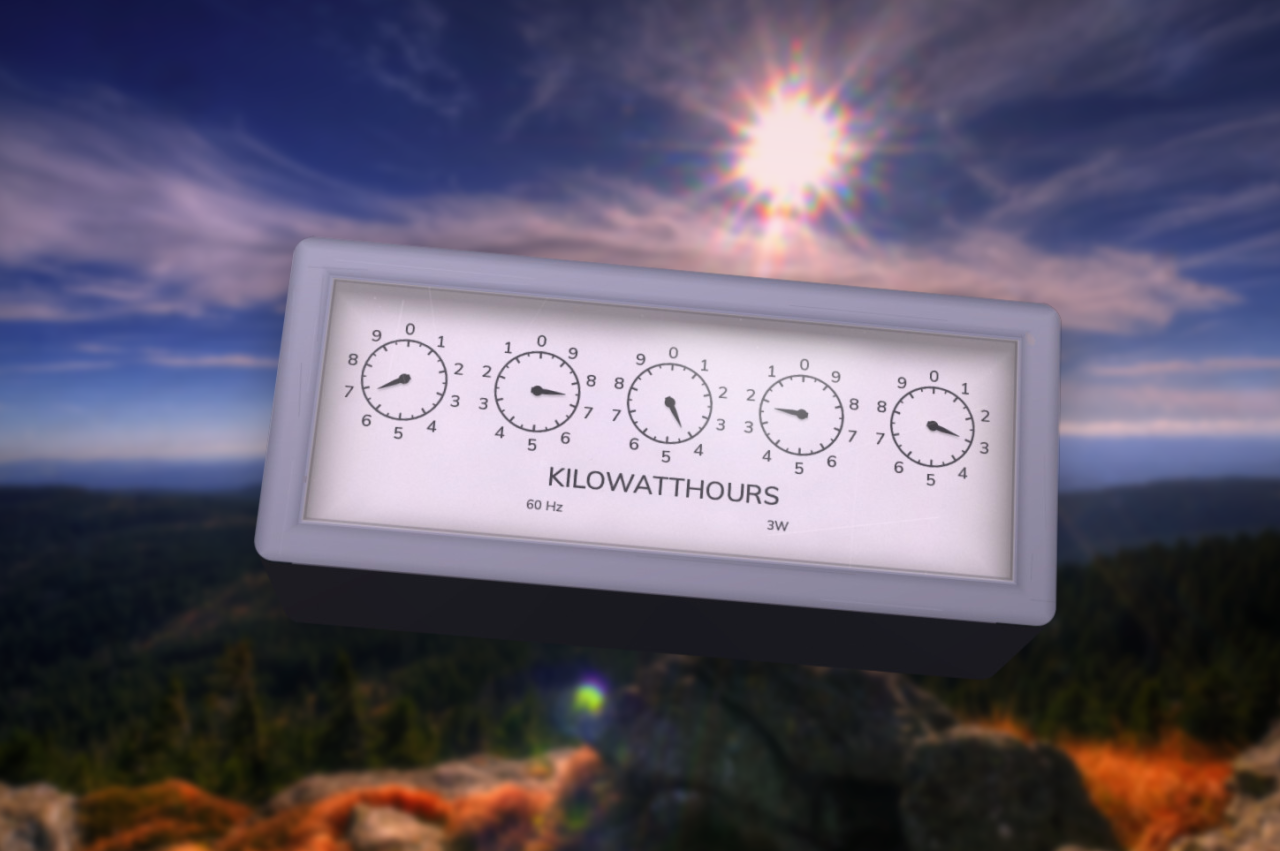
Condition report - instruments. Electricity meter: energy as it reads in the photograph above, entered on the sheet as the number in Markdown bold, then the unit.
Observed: **67423** kWh
